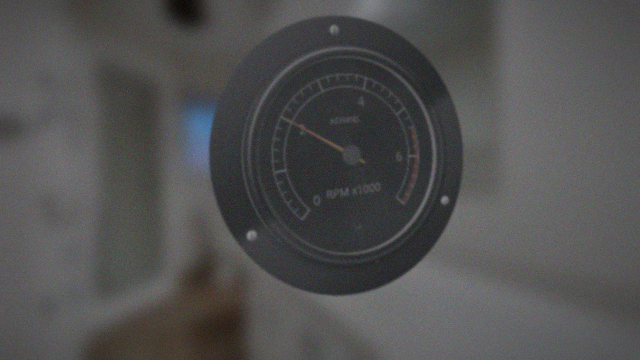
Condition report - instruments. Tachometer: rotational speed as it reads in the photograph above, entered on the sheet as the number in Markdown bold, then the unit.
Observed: **2000** rpm
